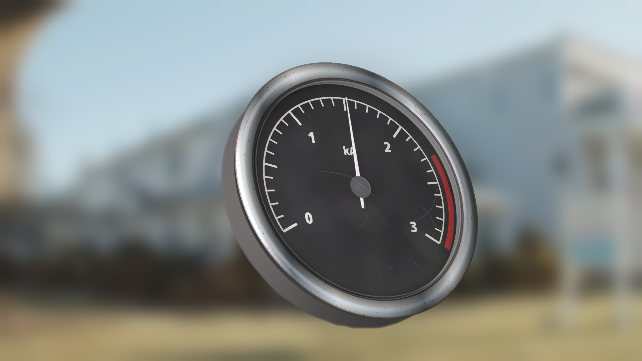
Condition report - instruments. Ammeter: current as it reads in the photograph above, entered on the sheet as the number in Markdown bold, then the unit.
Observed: **1.5** kA
